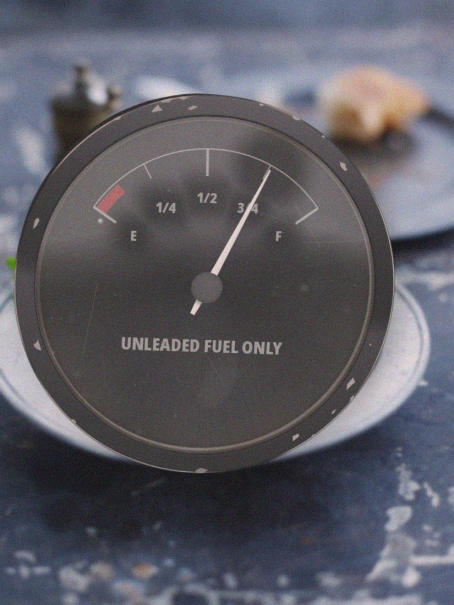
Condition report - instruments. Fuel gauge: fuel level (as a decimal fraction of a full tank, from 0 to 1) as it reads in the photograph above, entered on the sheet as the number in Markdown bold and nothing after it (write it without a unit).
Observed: **0.75**
